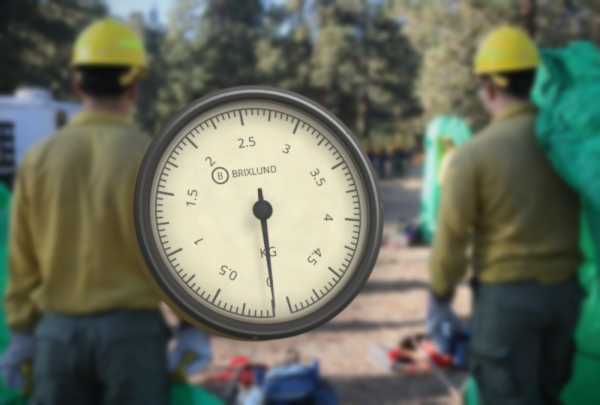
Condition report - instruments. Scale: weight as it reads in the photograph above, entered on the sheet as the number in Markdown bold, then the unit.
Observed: **0** kg
